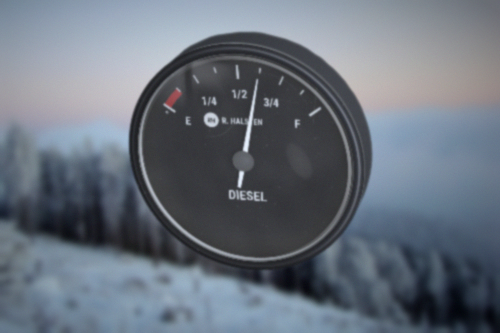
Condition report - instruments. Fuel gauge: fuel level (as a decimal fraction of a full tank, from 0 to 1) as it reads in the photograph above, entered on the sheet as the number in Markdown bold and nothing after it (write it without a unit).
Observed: **0.625**
